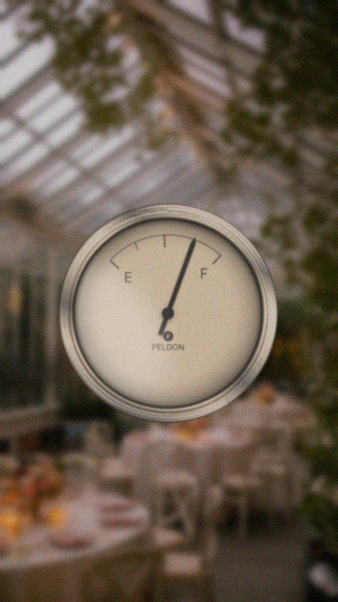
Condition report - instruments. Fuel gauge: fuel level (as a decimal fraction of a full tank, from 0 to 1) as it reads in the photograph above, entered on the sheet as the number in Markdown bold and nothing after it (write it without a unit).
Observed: **0.75**
